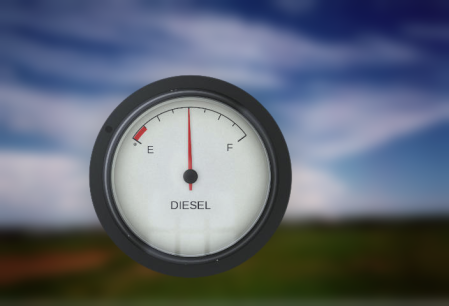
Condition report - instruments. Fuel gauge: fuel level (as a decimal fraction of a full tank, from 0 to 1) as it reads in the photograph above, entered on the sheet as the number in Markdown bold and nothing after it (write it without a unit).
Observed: **0.5**
